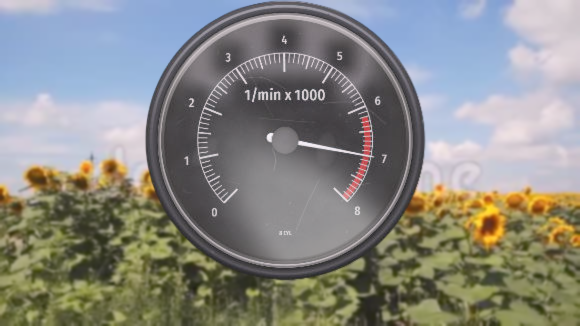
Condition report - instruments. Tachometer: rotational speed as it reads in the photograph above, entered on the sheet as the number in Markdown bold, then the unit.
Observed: **7000** rpm
